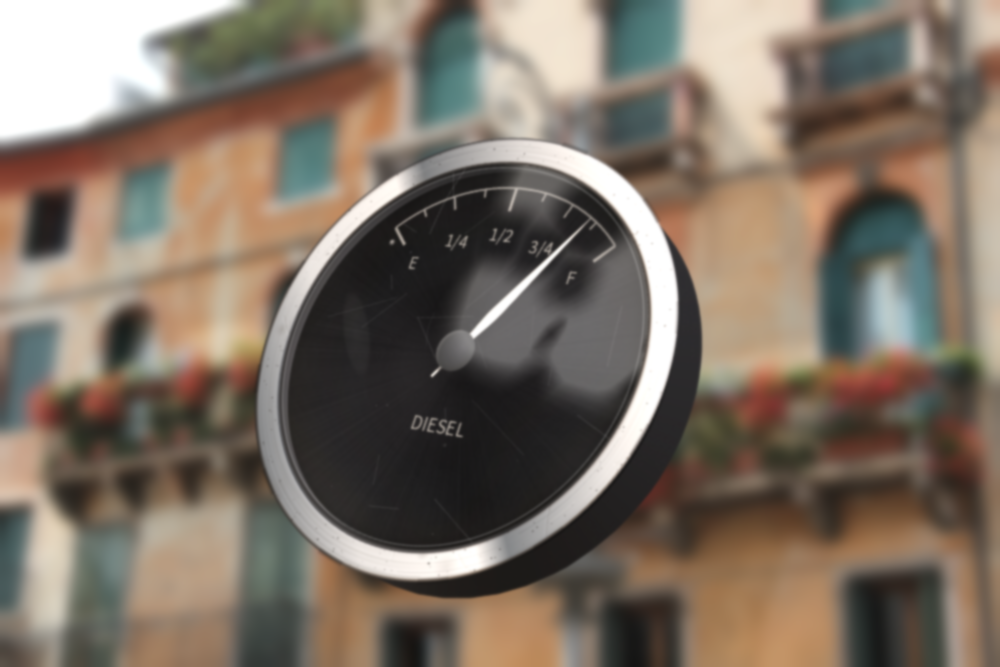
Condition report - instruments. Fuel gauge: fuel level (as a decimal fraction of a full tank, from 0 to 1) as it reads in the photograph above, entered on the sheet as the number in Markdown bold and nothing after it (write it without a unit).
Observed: **0.875**
